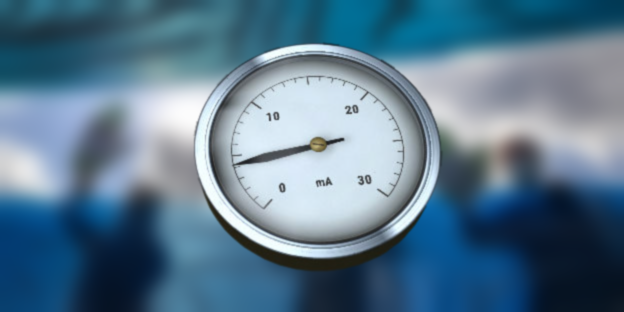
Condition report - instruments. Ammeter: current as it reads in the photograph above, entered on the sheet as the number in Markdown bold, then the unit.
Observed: **4** mA
